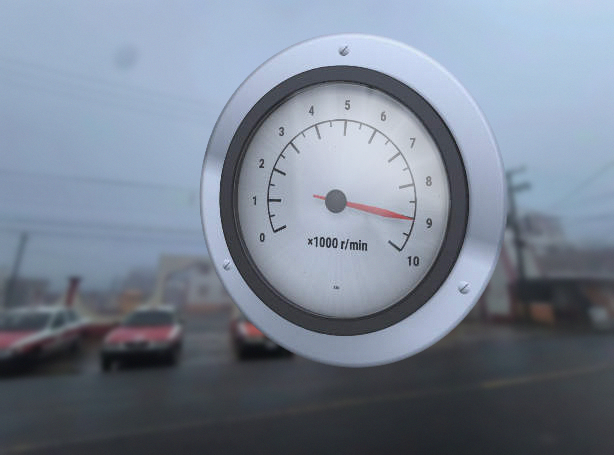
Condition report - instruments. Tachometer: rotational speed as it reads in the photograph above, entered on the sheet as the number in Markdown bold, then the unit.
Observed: **9000** rpm
